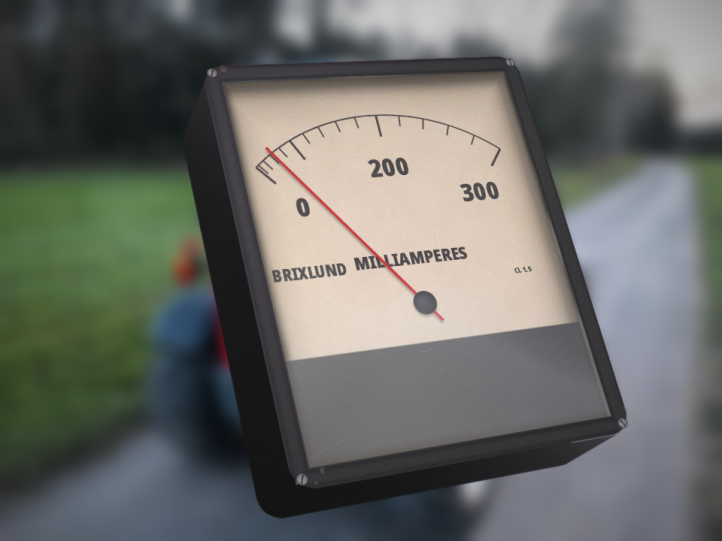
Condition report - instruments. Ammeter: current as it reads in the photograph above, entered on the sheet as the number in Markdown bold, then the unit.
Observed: **60** mA
